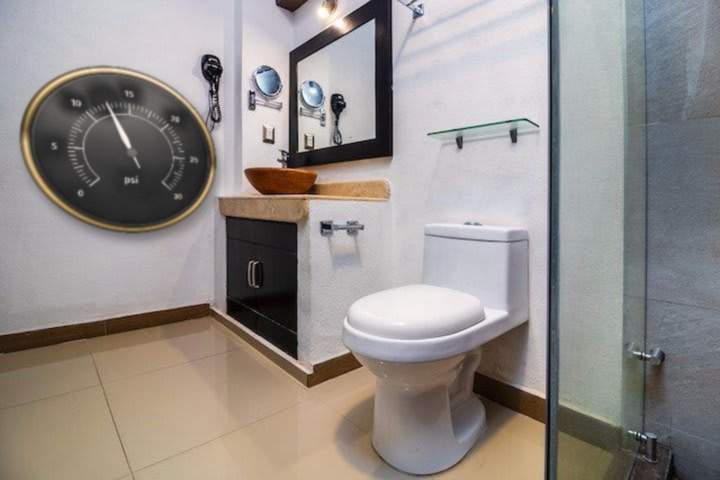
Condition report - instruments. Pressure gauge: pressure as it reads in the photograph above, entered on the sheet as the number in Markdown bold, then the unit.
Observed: **12.5** psi
